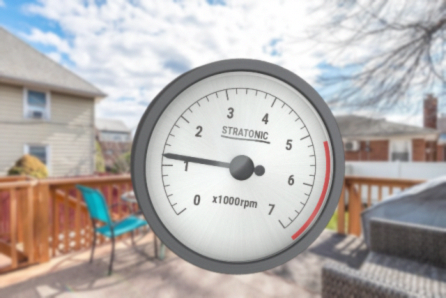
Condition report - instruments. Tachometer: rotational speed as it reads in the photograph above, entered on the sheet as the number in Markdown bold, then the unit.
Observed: **1200** rpm
